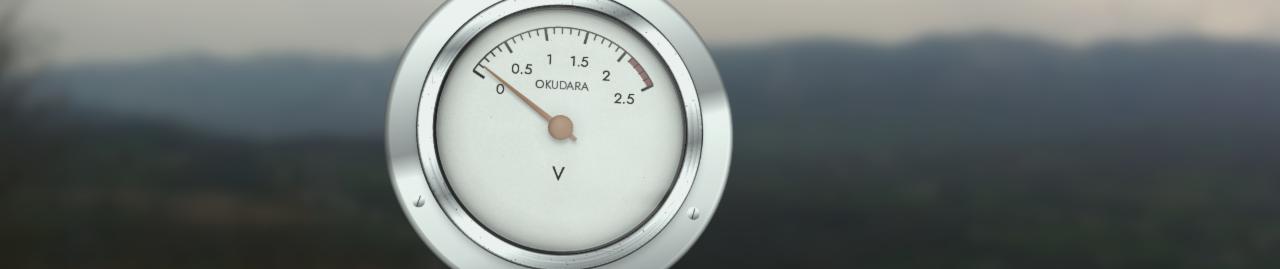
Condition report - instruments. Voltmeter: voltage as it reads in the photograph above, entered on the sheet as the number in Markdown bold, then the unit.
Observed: **0.1** V
